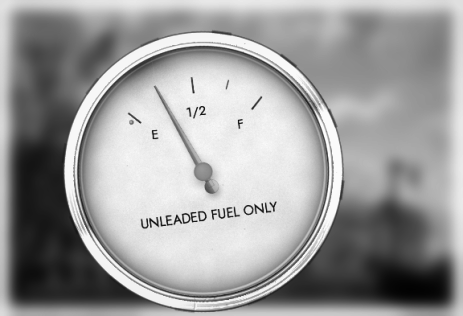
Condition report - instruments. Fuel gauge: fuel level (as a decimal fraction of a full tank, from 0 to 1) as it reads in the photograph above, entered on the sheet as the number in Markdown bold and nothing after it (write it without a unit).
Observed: **0.25**
